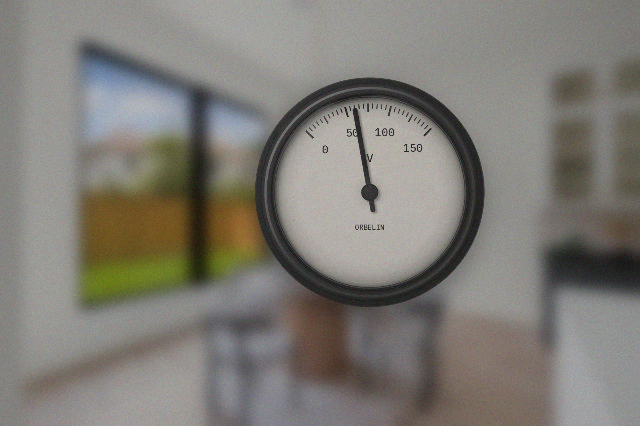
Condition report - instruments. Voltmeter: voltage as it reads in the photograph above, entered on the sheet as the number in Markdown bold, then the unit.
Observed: **60** V
